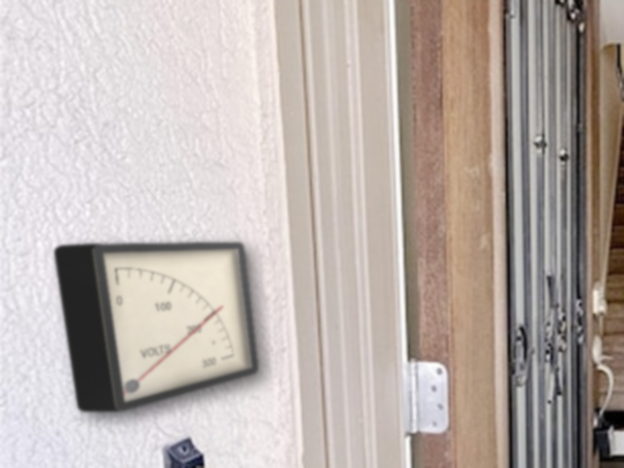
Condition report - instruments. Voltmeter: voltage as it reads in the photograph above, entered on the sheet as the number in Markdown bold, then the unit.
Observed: **200** V
